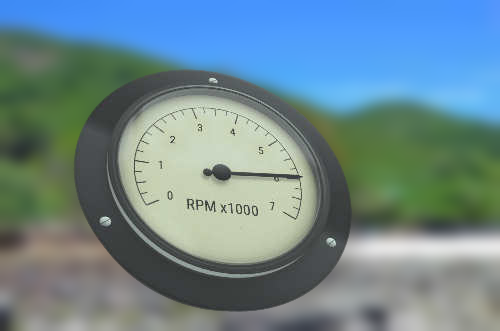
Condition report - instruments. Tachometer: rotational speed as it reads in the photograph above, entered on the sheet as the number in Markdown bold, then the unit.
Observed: **6000** rpm
